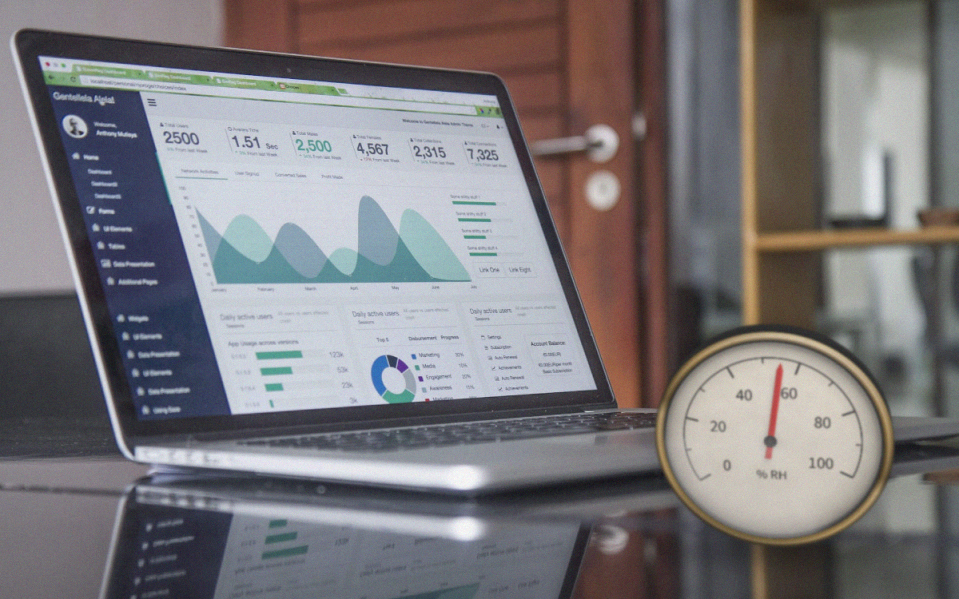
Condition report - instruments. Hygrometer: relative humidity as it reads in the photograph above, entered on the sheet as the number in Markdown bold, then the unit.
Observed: **55** %
